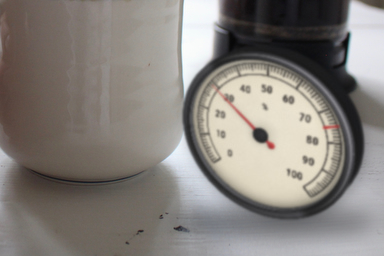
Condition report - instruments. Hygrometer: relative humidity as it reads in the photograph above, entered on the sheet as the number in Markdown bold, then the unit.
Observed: **30** %
